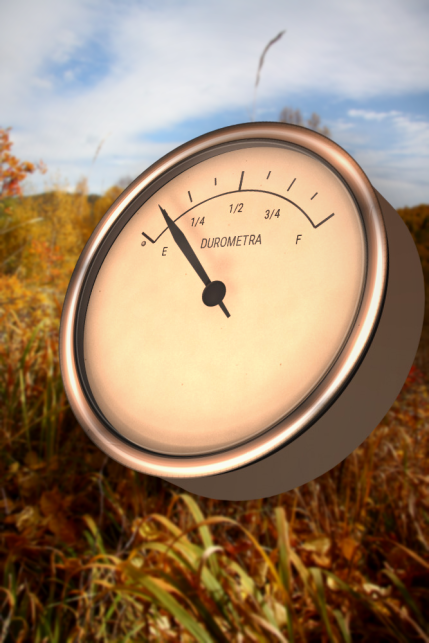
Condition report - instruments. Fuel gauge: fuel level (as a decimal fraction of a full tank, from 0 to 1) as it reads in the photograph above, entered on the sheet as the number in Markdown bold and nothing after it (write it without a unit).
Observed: **0.125**
